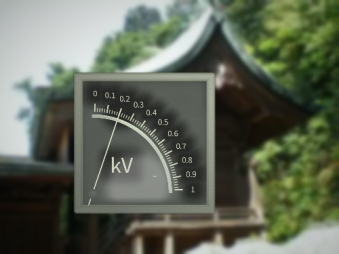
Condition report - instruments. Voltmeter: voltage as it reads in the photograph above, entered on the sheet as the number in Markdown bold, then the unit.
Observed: **0.2** kV
